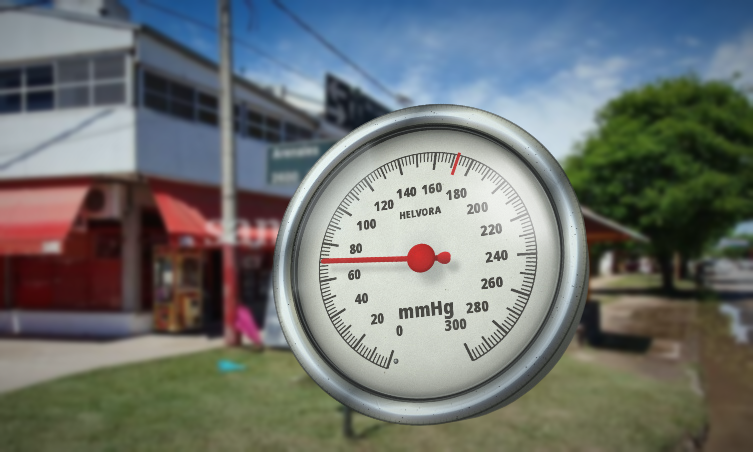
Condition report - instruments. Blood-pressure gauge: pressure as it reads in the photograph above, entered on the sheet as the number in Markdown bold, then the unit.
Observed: **70** mmHg
